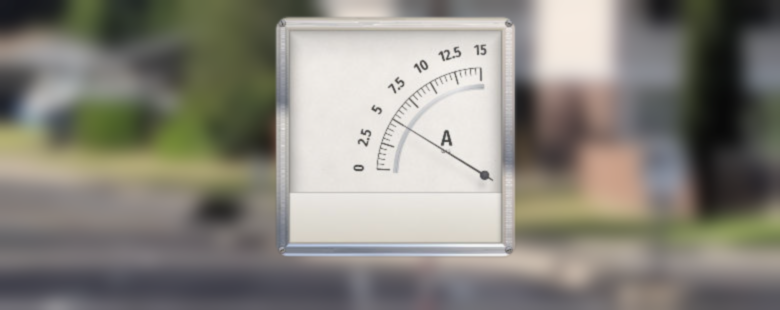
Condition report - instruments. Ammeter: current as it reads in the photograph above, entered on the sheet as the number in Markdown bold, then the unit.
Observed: **5** A
